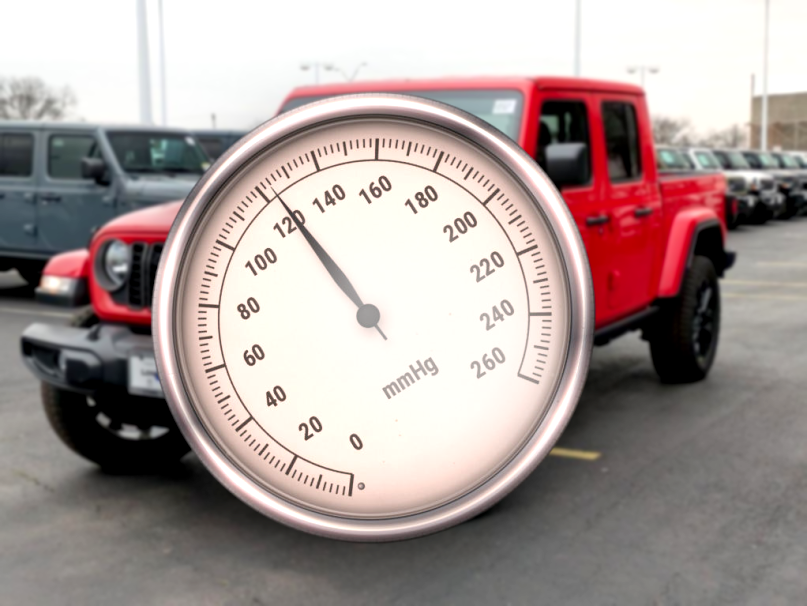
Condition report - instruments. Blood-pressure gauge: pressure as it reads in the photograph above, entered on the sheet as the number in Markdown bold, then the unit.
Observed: **124** mmHg
